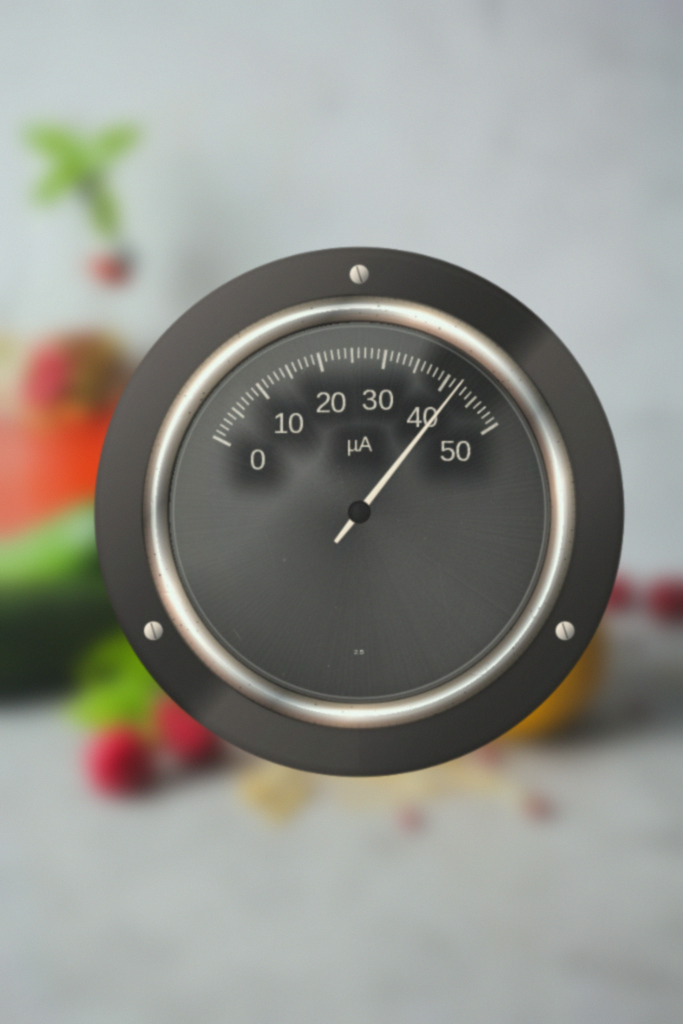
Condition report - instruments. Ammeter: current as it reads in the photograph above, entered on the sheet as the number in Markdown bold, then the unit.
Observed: **42** µA
